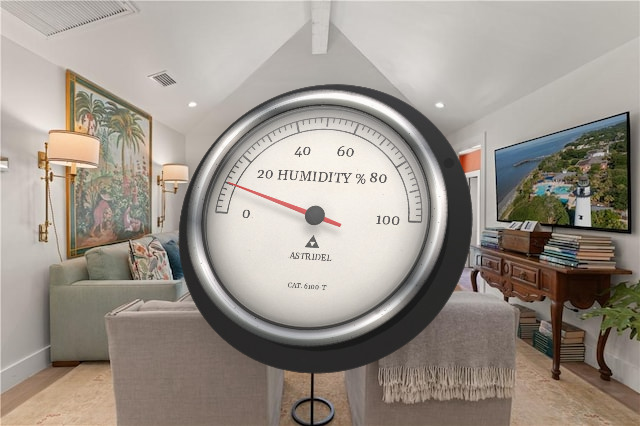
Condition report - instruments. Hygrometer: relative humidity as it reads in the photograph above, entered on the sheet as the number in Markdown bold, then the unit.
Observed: **10** %
